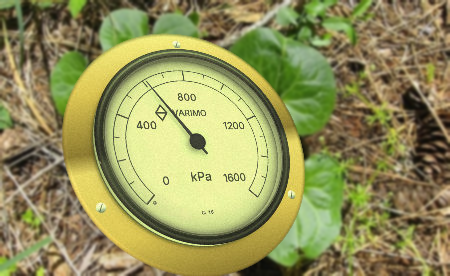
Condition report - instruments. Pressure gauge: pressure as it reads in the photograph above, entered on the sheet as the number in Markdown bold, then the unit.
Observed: **600** kPa
